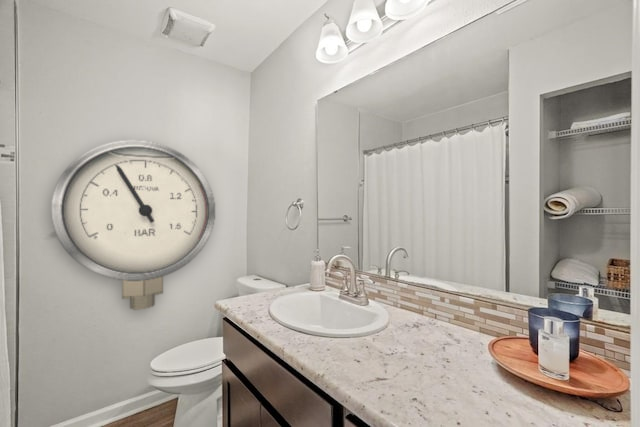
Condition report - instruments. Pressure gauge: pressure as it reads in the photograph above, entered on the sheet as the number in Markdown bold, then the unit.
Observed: **0.6** bar
